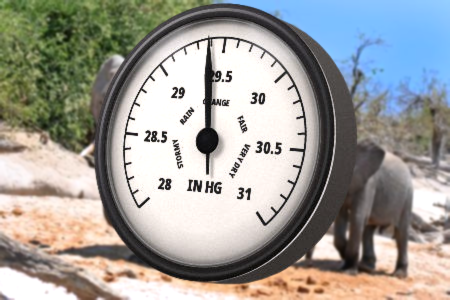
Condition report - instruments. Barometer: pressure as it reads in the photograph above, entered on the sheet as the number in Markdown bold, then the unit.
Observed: **29.4** inHg
